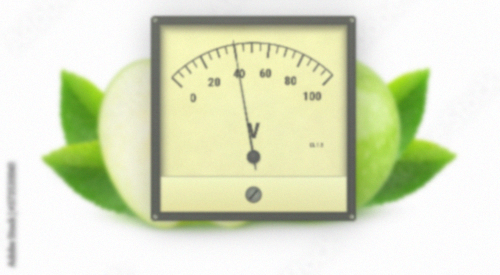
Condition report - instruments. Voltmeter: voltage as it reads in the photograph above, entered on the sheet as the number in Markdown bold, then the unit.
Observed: **40** V
